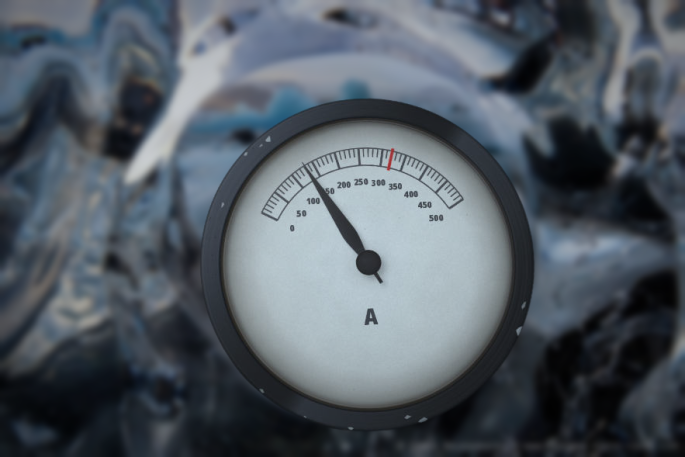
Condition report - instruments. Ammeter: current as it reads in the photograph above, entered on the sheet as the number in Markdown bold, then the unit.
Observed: **130** A
